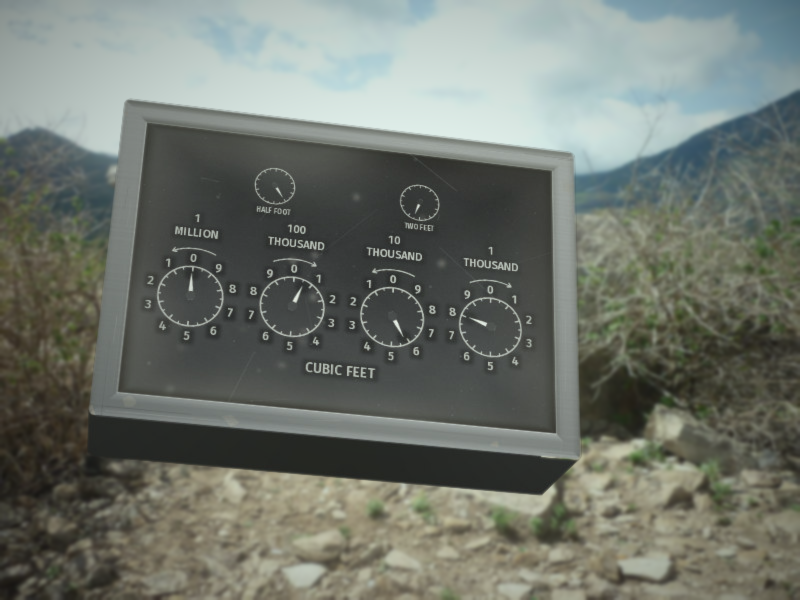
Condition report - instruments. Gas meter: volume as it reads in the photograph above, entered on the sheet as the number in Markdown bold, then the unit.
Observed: **5800** ft³
